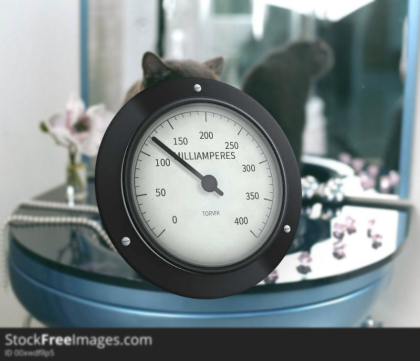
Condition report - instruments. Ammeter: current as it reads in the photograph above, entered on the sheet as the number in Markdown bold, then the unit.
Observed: **120** mA
